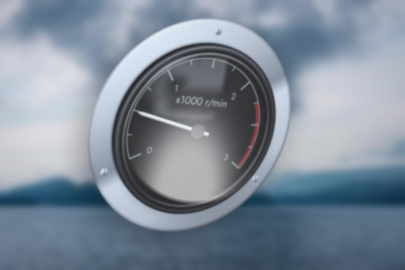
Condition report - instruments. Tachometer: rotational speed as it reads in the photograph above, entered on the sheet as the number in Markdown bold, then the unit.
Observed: **500** rpm
